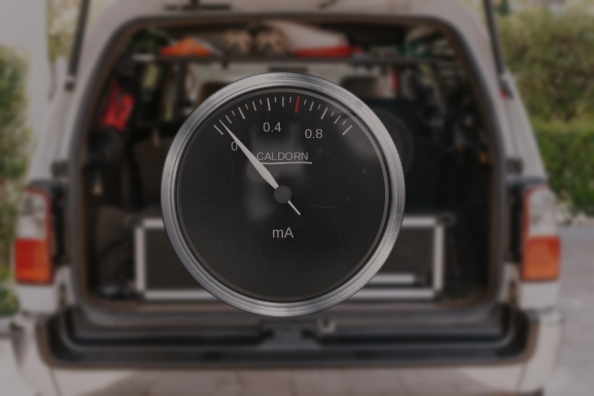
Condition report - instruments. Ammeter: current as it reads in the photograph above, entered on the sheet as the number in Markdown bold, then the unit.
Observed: **0.05** mA
